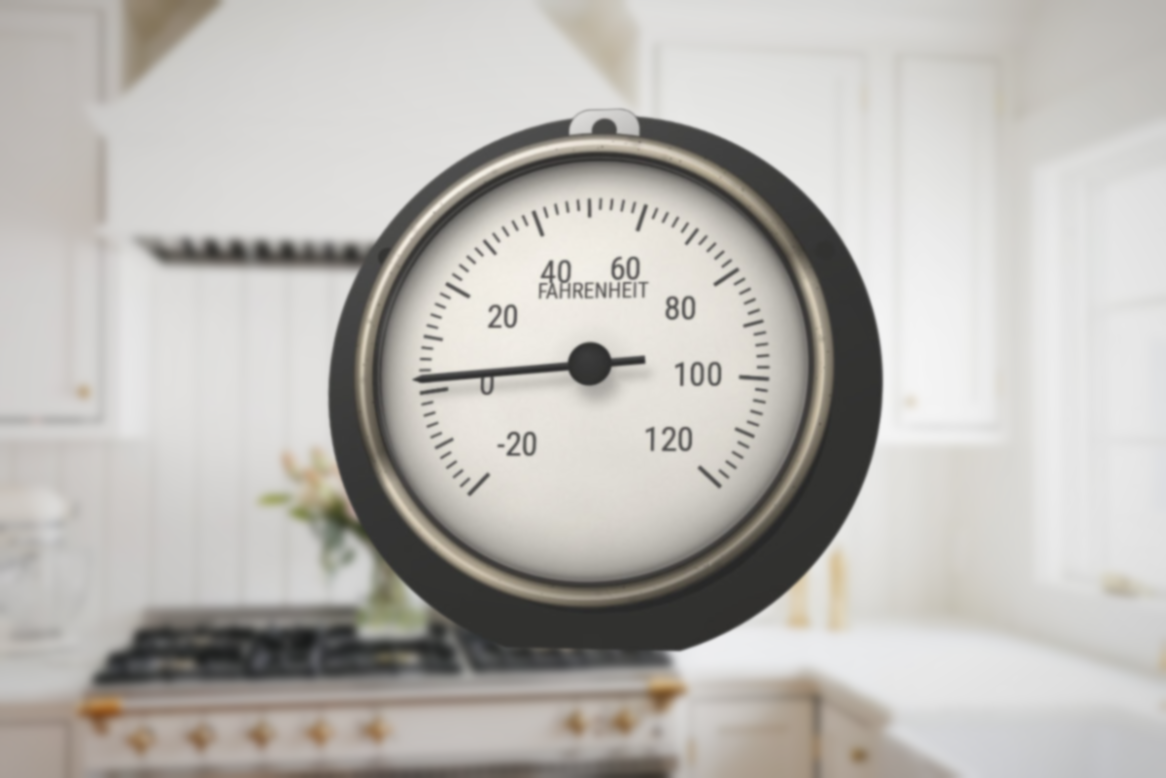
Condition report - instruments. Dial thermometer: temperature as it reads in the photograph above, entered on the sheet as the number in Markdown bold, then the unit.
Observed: **2** °F
